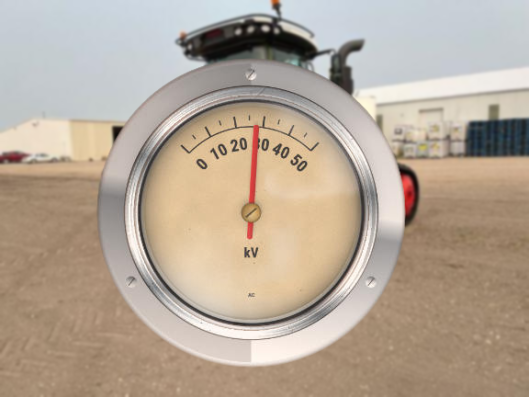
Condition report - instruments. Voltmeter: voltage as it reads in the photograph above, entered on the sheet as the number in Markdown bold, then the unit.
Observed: **27.5** kV
